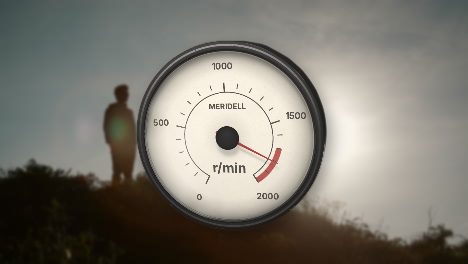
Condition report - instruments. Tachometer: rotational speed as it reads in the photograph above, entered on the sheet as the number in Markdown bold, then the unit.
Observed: **1800** rpm
